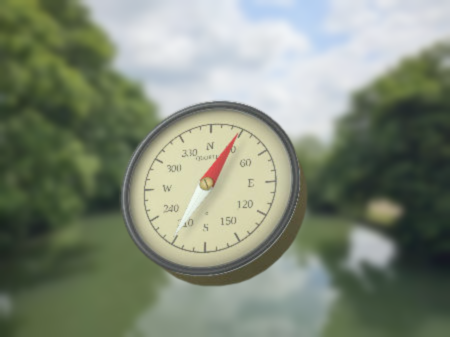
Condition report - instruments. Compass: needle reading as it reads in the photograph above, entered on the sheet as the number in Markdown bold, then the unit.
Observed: **30** °
